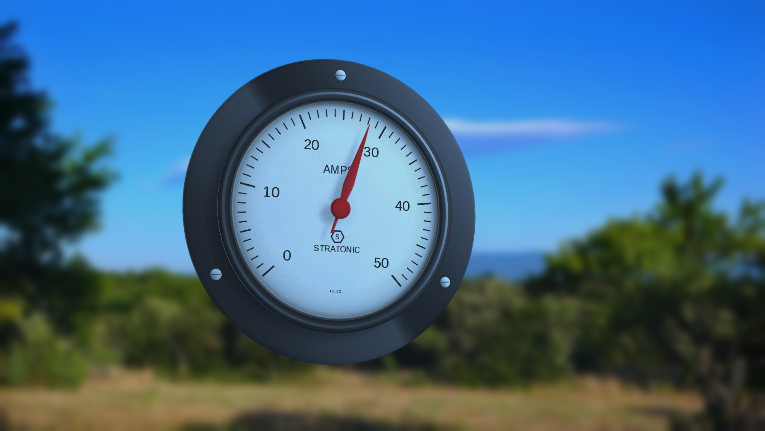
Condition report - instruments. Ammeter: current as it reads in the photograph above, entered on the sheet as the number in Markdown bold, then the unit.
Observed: **28** A
